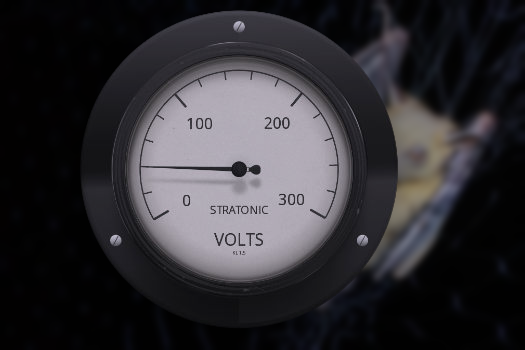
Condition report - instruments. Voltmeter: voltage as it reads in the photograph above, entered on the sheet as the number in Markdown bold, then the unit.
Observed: **40** V
